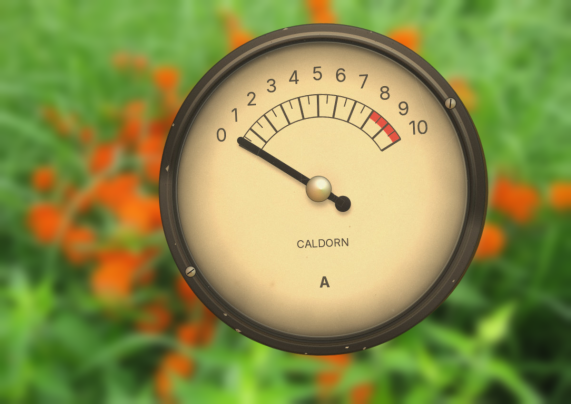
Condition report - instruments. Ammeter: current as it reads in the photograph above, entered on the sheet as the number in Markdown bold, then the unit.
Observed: **0.25** A
